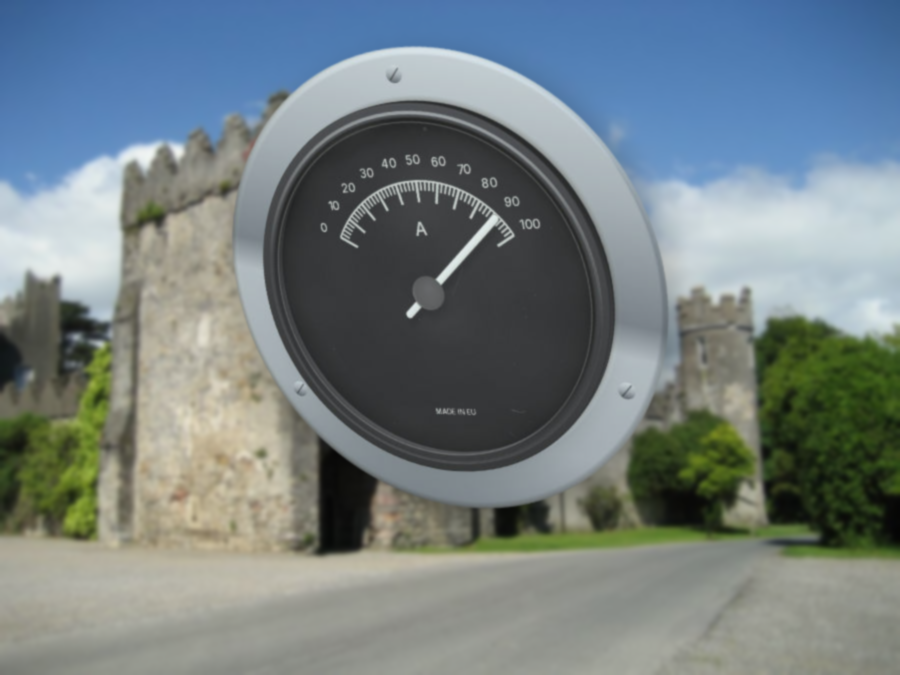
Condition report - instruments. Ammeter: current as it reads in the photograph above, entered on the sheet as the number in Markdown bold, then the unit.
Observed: **90** A
